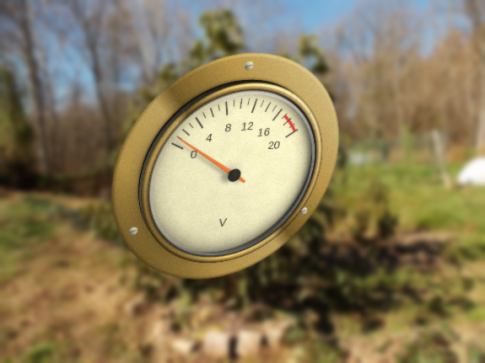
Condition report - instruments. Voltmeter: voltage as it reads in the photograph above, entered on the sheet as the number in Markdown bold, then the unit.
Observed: **1** V
